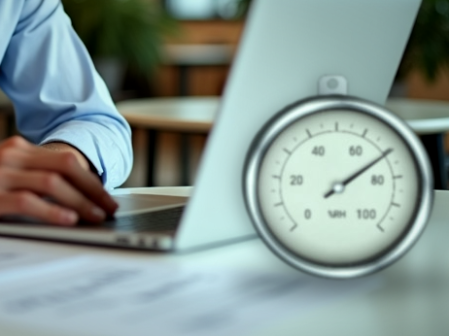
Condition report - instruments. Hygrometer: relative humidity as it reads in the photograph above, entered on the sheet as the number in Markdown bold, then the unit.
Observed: **70** %
